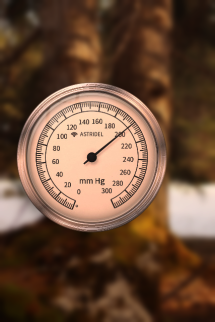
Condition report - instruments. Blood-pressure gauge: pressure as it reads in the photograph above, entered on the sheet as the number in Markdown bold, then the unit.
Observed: **200** mmHg
